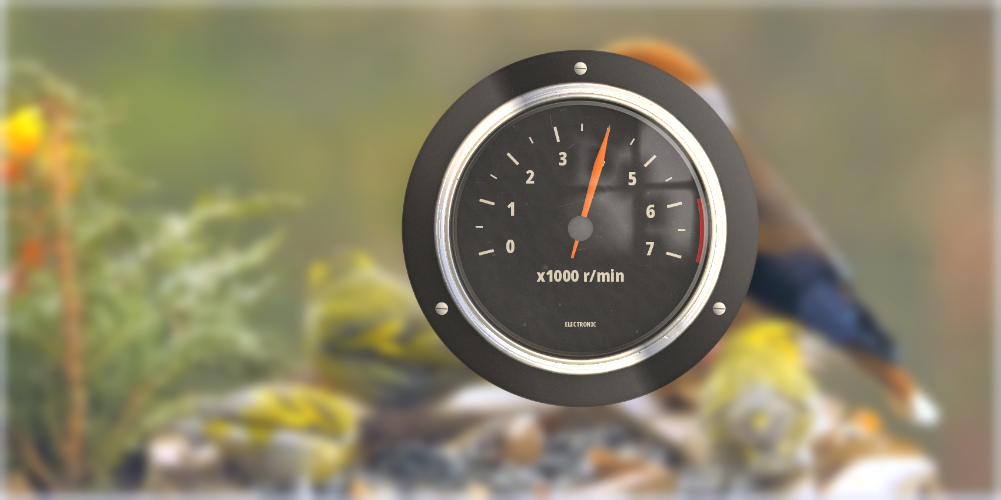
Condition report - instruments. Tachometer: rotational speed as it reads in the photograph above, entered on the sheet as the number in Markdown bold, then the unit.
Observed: **4000** rpm
